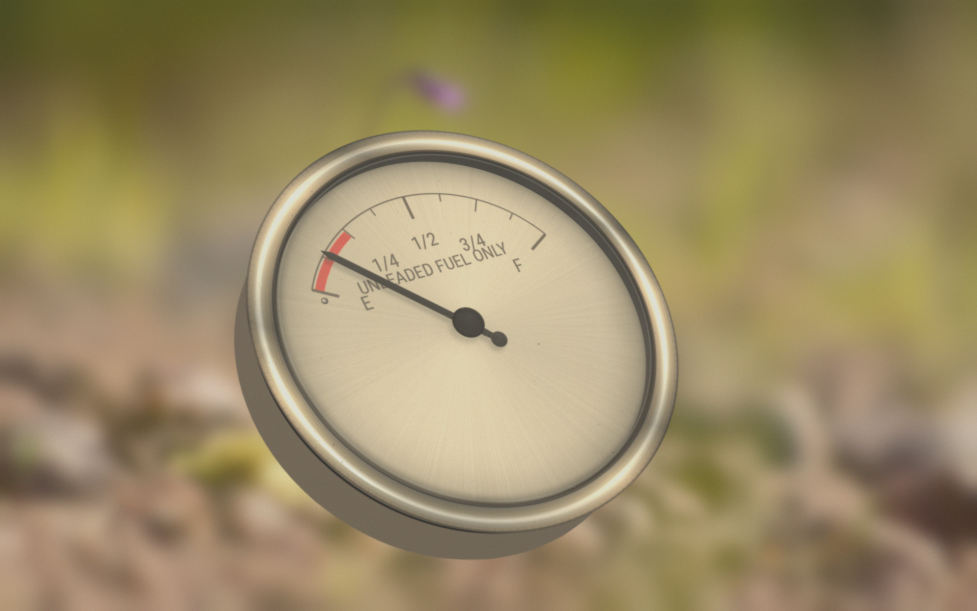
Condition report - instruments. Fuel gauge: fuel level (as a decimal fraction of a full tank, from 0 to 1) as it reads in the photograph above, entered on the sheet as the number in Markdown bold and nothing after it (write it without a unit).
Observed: **0.125**
